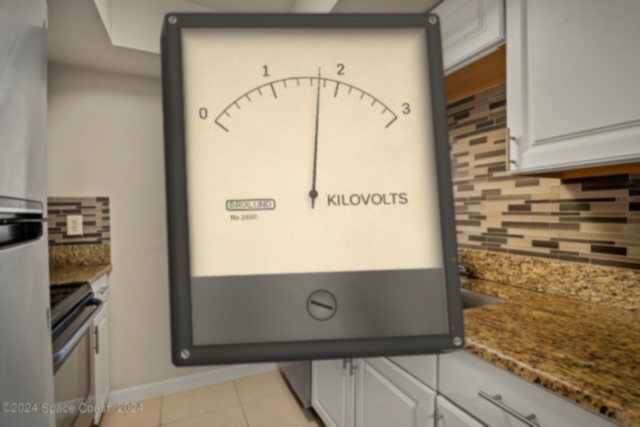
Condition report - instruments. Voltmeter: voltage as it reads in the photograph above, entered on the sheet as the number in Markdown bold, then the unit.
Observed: **1.7** kV
